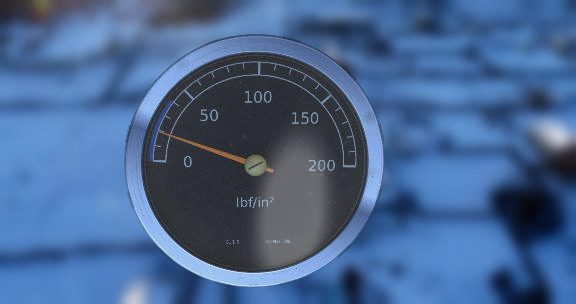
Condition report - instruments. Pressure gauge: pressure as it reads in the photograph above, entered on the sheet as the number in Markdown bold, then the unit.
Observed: **20** psi
